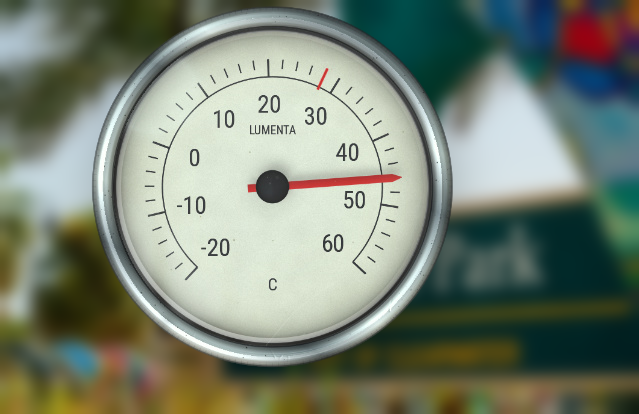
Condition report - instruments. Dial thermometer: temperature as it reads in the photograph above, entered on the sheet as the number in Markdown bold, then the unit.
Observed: **46** °C
